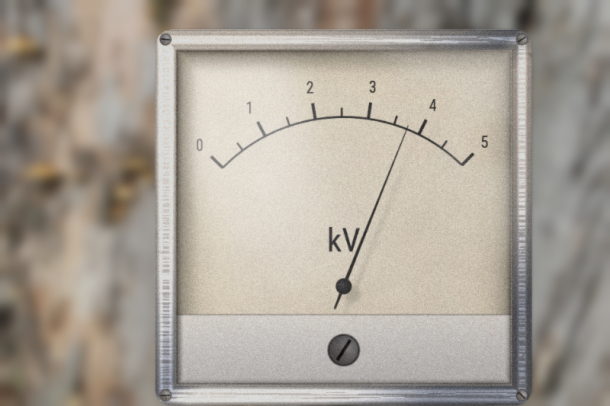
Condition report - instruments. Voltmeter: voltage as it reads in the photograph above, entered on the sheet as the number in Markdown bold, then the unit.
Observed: **3.75** kV
